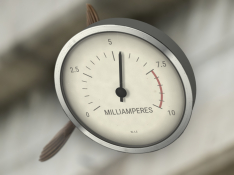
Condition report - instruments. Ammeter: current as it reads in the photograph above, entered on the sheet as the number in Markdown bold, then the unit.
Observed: **5.5** mA
